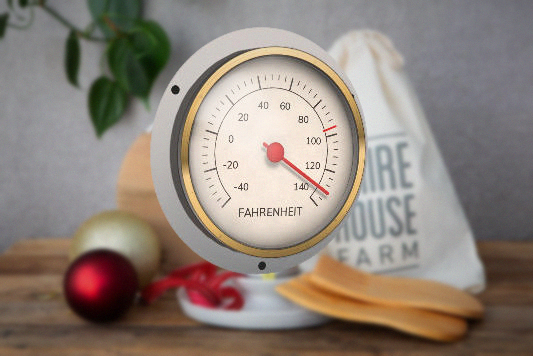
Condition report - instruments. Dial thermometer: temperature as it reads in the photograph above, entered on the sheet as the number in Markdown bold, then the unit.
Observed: **132** °F
